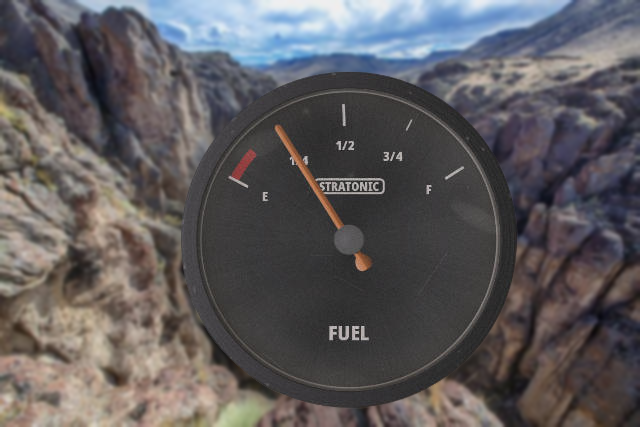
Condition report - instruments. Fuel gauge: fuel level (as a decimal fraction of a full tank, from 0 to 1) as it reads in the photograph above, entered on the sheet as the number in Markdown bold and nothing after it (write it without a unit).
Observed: **0.25**
